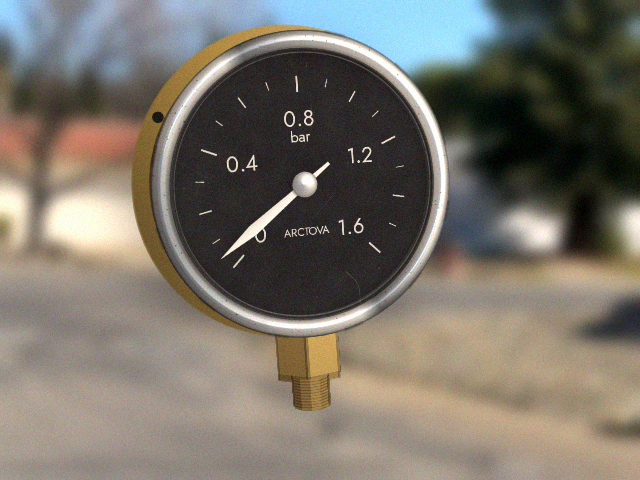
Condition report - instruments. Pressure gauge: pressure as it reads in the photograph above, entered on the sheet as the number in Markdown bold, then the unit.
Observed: **0.05** bar
